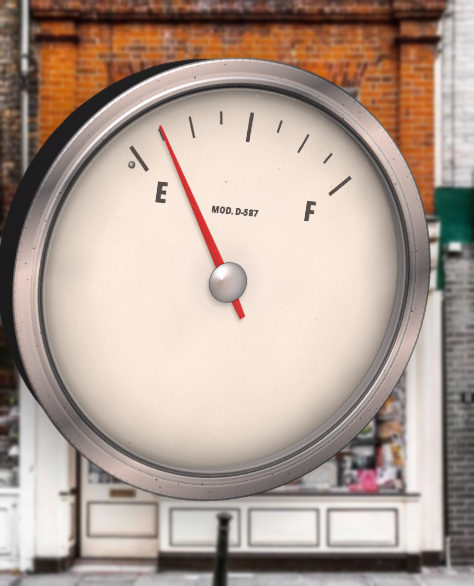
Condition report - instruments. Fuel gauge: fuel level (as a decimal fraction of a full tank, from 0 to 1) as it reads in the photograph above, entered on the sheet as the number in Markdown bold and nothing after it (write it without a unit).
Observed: **0.125**
